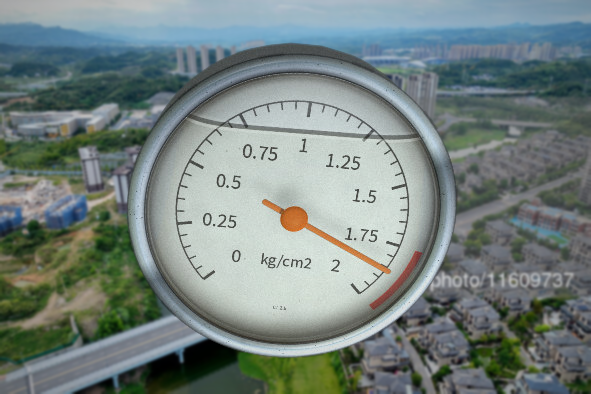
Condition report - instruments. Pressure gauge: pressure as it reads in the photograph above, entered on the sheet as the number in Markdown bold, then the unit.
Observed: **1.85** kg/cm²
